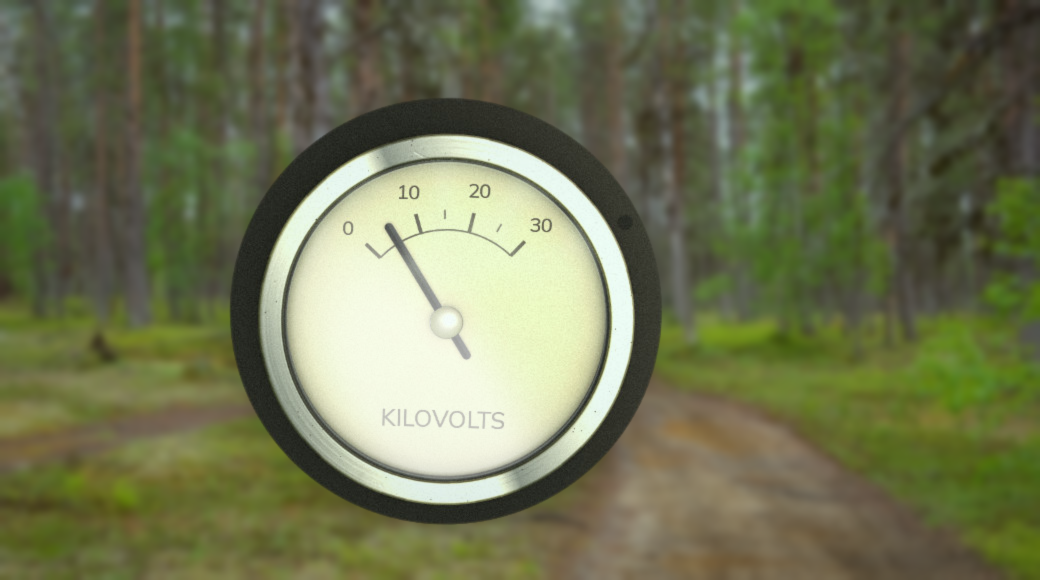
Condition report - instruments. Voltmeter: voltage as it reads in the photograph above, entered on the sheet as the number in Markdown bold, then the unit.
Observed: **5** kV
